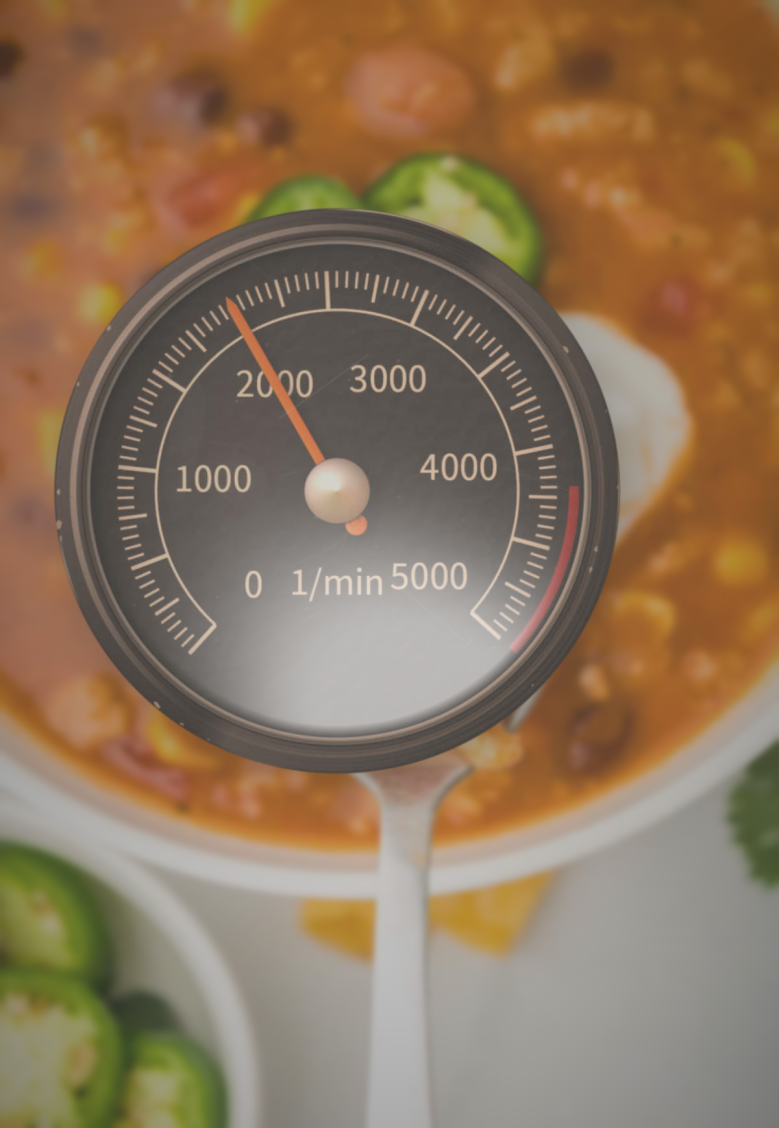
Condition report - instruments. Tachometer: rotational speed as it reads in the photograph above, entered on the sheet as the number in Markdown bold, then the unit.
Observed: **2000** rpm
